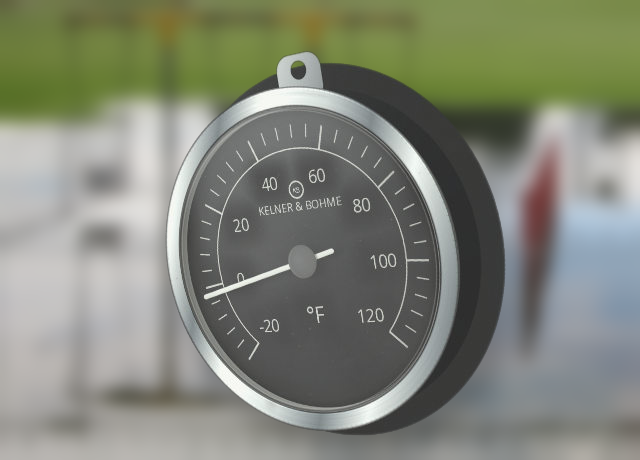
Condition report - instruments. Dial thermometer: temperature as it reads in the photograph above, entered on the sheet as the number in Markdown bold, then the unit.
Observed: **-2** °F
